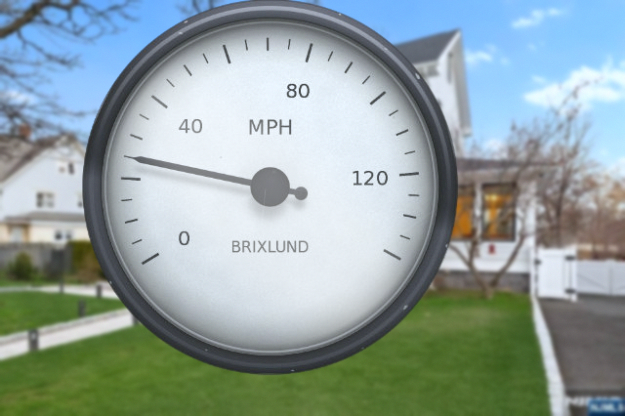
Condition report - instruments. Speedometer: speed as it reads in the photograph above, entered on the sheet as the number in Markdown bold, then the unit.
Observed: **25** mph
